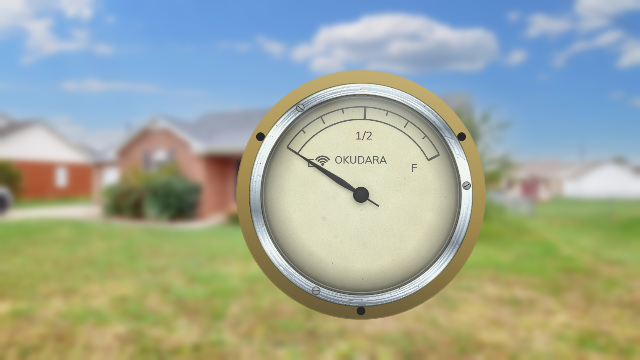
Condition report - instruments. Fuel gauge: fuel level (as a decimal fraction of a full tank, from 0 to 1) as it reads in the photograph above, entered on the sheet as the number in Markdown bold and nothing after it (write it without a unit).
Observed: **0**
